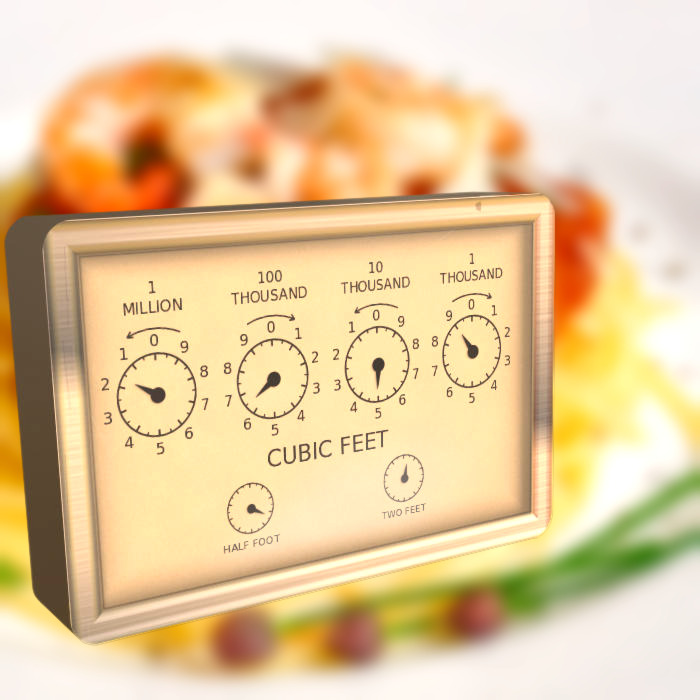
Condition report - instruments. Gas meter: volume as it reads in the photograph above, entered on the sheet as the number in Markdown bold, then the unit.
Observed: **164900** ft³
